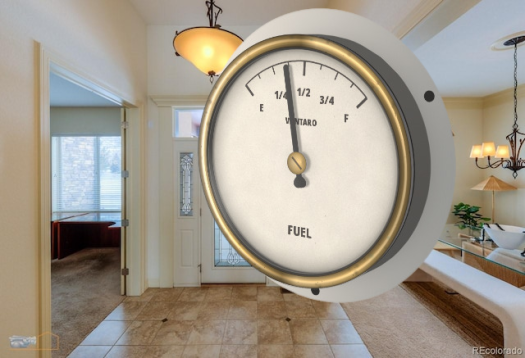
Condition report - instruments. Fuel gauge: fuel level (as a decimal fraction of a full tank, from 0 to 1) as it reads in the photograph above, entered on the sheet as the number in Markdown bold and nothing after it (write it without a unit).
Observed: **0.375**
